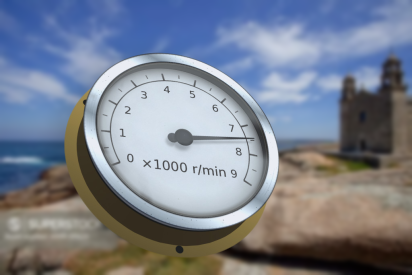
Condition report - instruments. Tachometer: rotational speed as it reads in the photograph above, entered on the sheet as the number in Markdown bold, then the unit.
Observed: **7500** rpm
